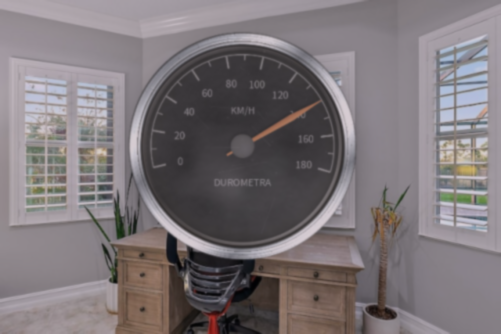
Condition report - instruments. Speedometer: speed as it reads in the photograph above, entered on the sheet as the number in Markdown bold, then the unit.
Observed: **140** km/h
